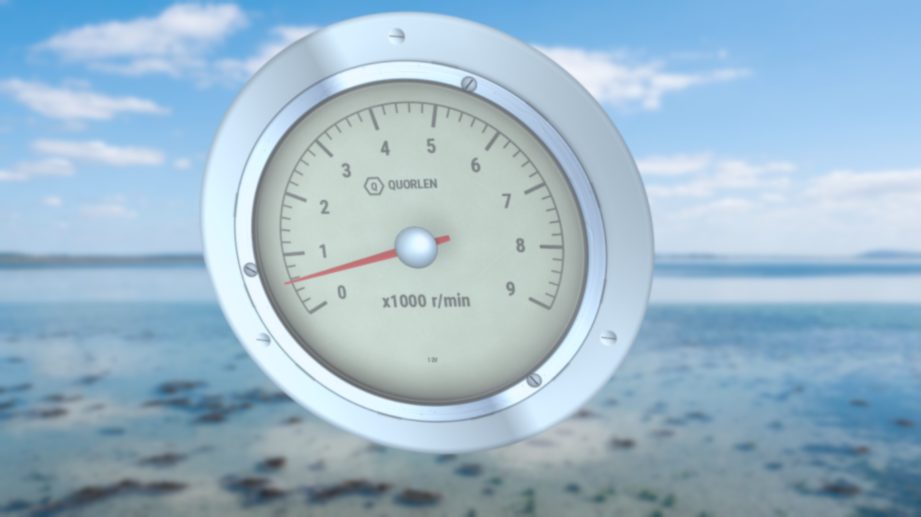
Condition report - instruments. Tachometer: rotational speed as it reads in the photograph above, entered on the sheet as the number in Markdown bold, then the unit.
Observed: **600** rpm
